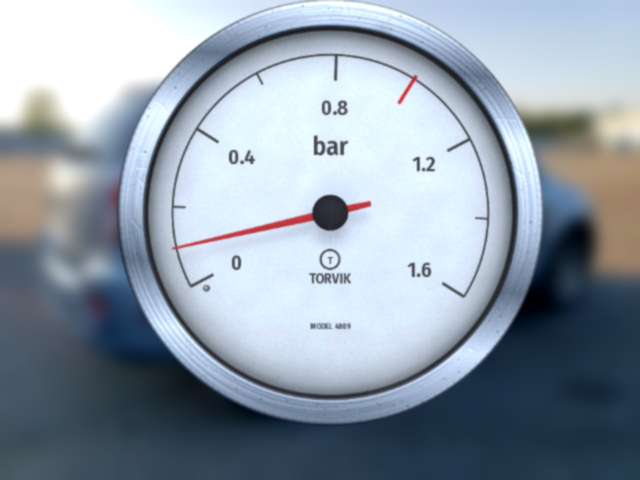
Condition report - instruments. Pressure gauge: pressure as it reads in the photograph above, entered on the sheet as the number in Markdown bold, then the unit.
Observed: **0.1** bar
